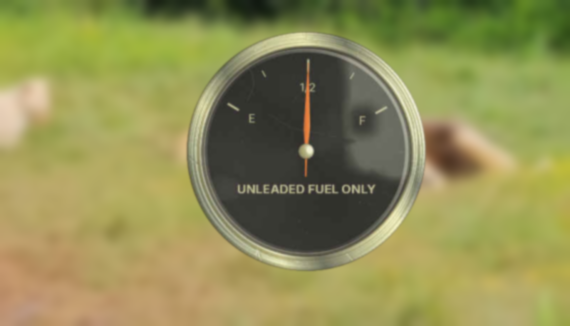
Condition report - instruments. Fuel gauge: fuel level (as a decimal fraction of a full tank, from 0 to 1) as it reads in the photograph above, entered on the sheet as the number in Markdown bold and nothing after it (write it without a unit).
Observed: **0.5**
